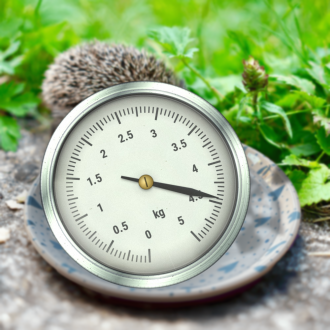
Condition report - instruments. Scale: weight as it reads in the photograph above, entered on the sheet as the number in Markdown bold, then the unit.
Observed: **4.45** kg
